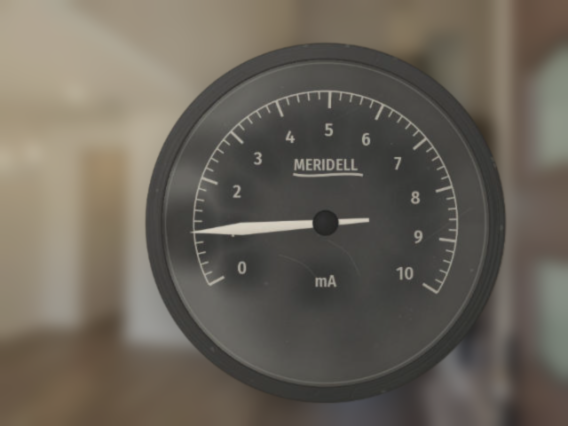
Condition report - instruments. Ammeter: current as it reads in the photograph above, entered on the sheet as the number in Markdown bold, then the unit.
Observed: **1** mA
